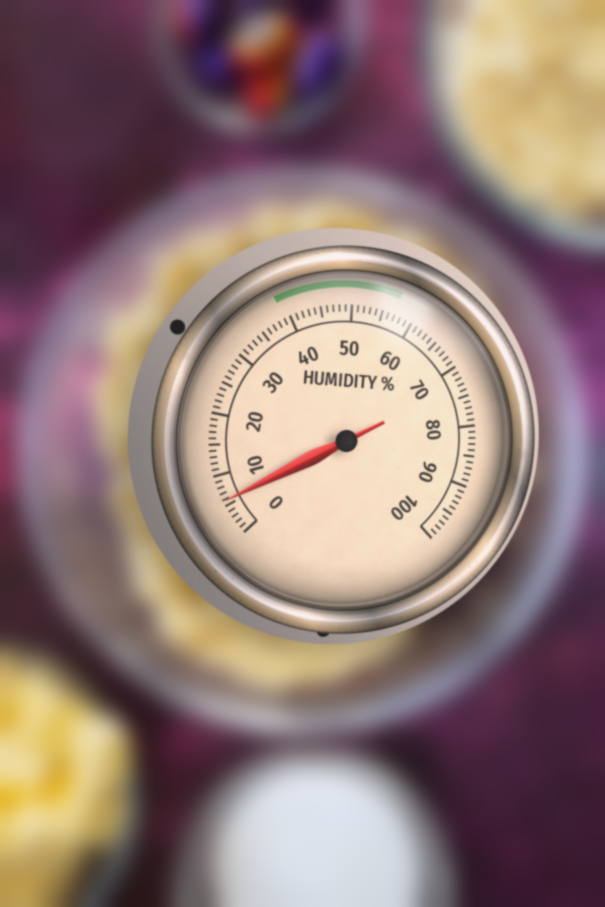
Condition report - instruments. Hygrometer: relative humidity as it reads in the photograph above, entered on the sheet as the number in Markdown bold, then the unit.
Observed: **6** %
